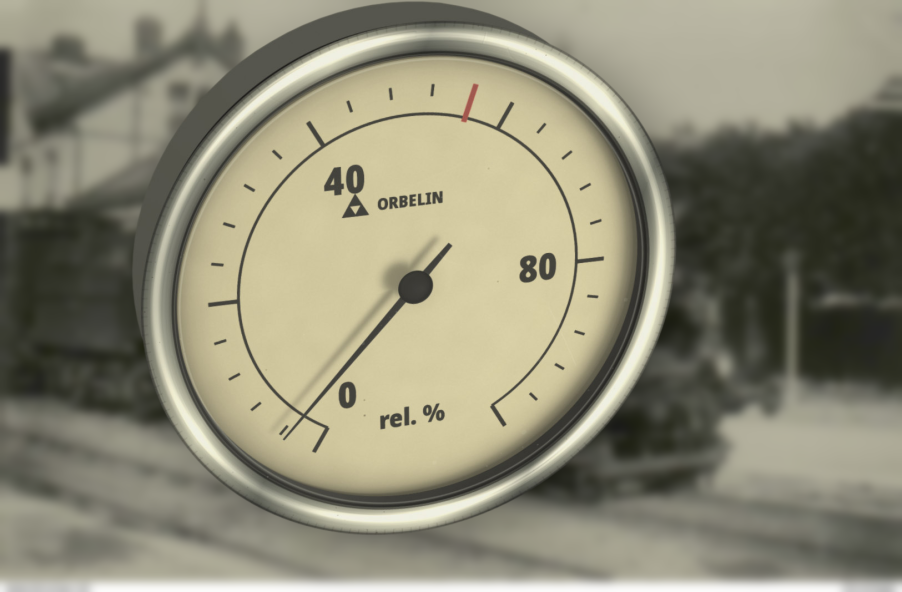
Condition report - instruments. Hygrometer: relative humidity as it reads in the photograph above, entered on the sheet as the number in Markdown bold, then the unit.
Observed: **4** %
